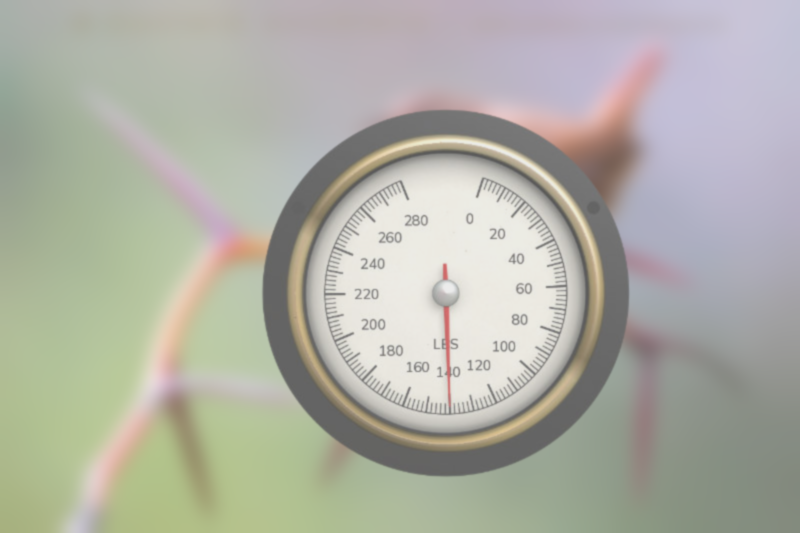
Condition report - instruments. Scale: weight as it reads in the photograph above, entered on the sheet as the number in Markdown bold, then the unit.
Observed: **140** lb
